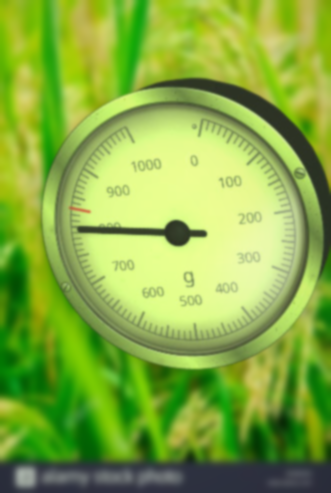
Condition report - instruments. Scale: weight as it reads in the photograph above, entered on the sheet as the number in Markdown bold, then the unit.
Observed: **800** g
